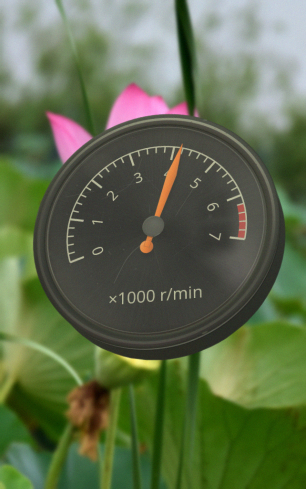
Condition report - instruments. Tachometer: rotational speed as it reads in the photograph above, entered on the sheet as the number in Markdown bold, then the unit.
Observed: **4200** rpm
